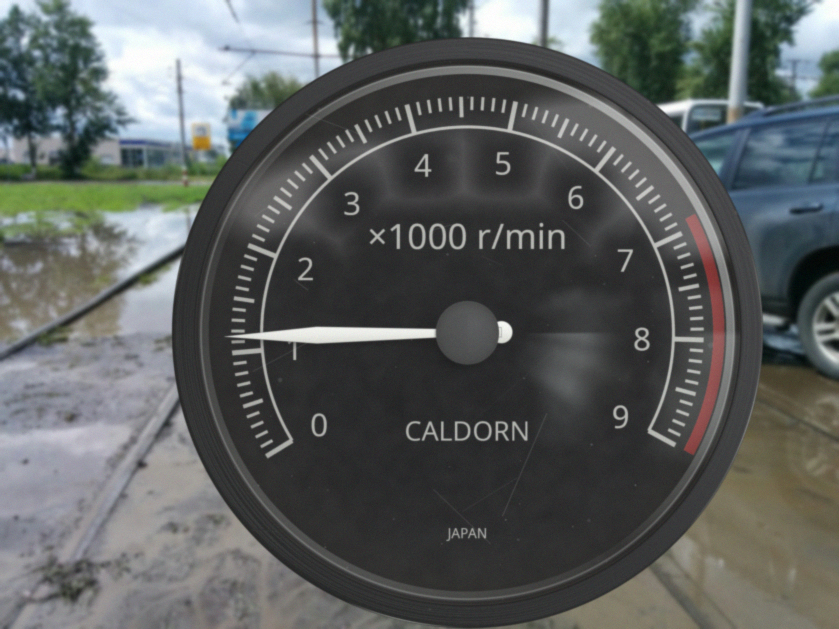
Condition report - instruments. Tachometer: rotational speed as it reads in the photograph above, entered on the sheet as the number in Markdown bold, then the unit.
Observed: **1150** rpm
